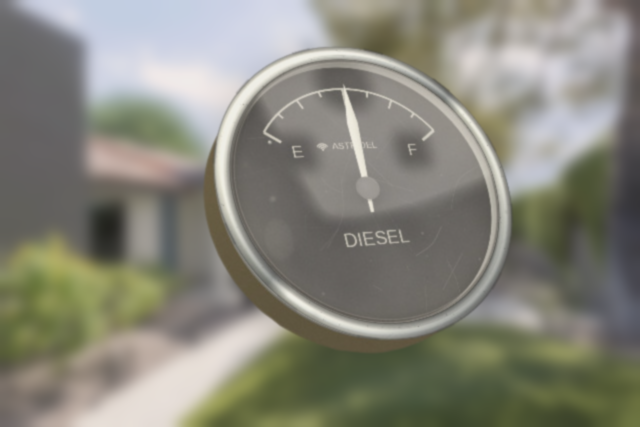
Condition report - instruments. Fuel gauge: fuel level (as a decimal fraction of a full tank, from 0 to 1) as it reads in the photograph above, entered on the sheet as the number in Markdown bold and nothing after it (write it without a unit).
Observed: **0.5**
